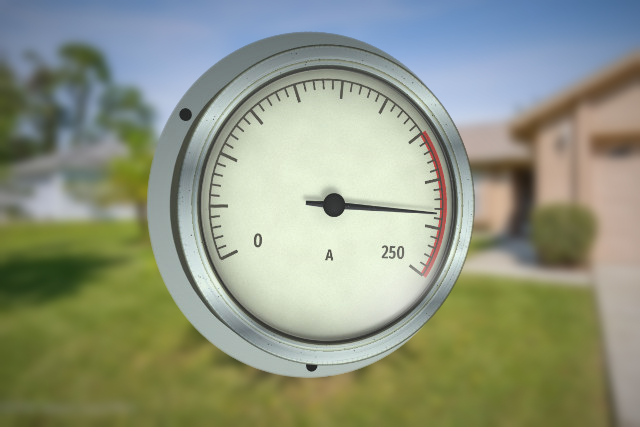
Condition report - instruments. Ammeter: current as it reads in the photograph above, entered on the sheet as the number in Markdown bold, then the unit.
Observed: **217.5** A
